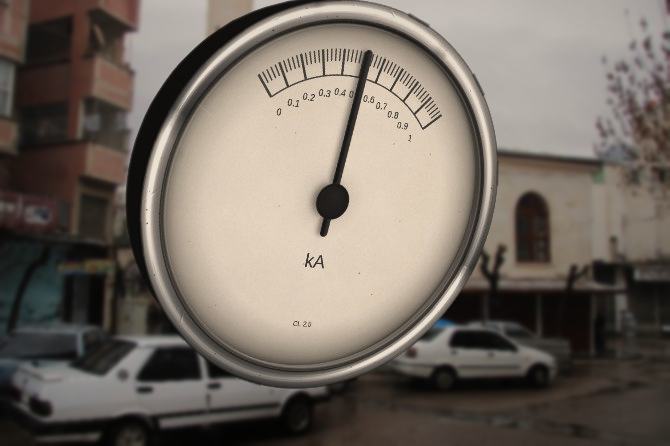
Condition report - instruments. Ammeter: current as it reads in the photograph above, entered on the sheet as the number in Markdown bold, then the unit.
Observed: **0.5** kA
